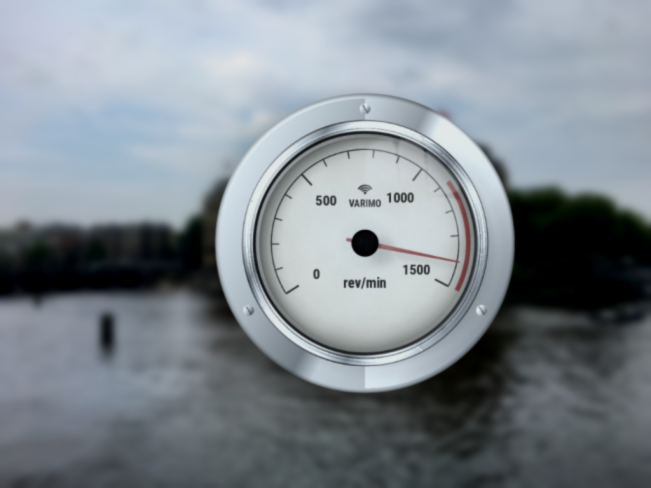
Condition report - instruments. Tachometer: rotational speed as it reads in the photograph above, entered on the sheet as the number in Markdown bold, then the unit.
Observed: **1400** rpm
